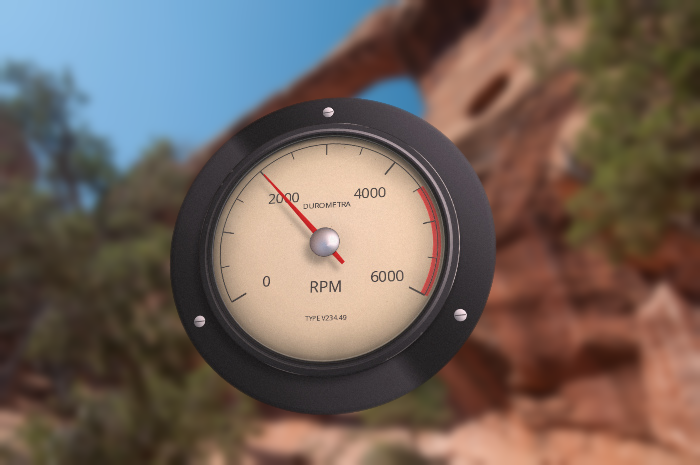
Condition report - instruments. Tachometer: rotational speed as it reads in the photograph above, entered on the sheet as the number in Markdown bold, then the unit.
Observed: **2000** rpm
